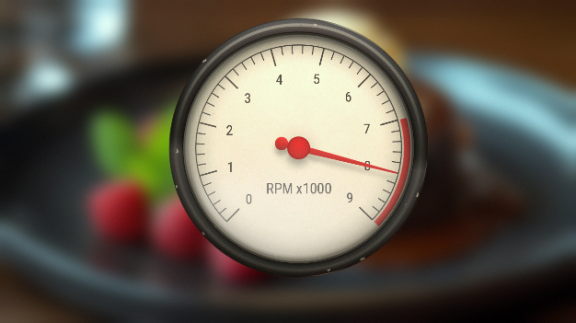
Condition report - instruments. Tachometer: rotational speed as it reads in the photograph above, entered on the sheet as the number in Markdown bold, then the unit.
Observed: **8000** rpm
